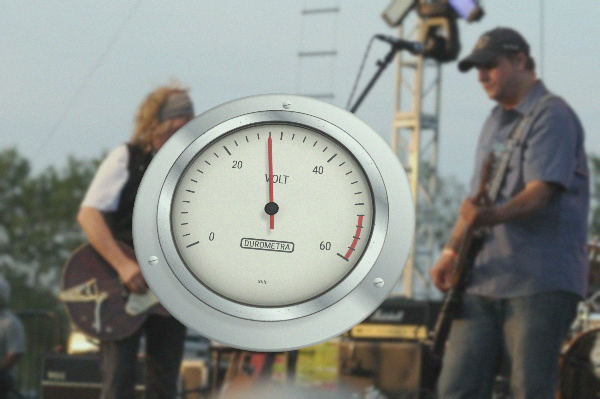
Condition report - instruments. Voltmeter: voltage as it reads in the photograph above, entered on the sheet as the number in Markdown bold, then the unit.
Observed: **28** V
